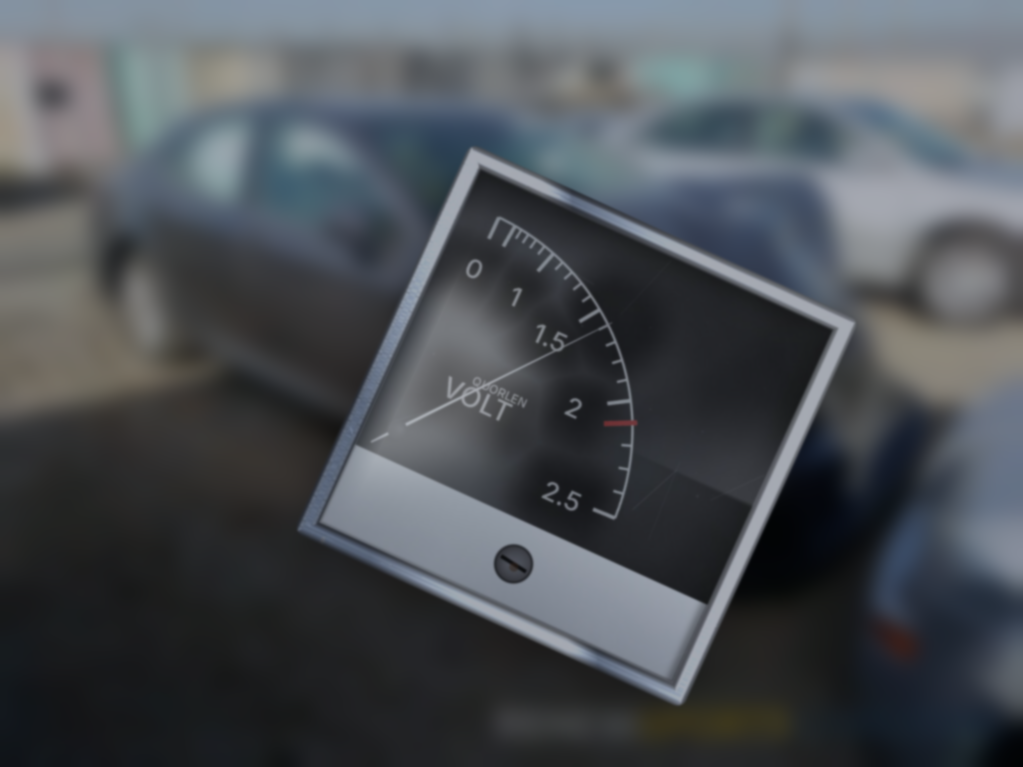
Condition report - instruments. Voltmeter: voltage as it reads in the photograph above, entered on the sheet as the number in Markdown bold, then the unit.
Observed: **1.6** V
